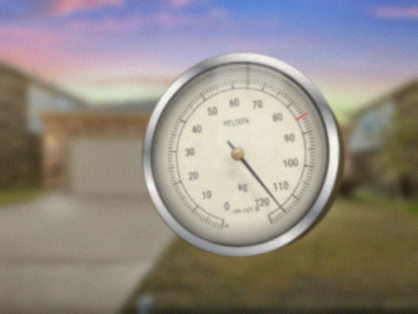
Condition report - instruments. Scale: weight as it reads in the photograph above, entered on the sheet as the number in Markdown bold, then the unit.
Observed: **115** kg
